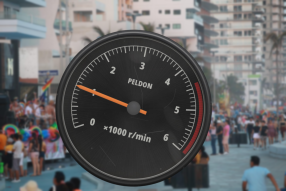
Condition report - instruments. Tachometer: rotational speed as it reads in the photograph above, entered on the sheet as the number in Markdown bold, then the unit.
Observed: **1000** rpm
